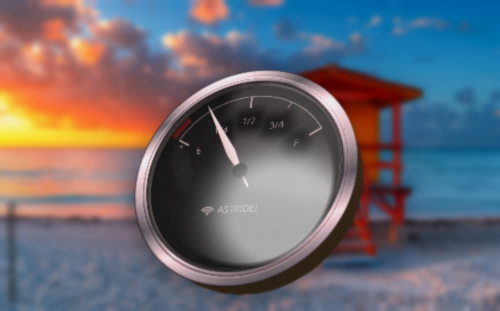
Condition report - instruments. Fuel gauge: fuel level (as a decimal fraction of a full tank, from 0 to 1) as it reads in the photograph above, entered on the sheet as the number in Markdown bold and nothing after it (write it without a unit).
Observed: **0.25**
